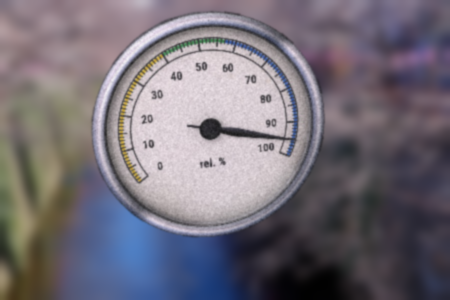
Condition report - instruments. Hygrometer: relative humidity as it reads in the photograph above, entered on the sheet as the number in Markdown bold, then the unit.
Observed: **95** %
